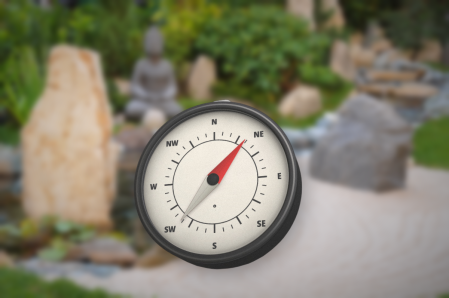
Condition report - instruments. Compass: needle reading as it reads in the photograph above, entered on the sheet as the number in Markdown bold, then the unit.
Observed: **40** °
